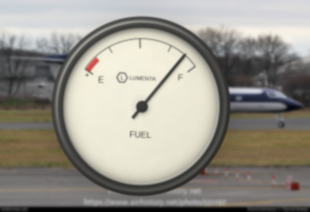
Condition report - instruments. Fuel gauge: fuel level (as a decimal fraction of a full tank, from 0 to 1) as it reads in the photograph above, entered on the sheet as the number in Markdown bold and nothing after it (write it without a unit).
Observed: **0.875**
